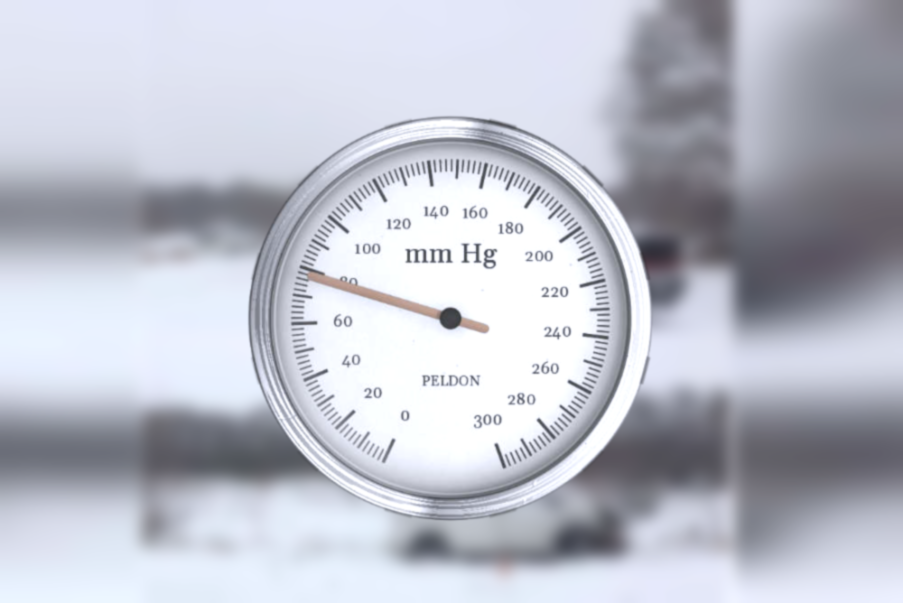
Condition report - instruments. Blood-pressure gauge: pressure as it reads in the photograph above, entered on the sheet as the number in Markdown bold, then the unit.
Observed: **78** mmHg
